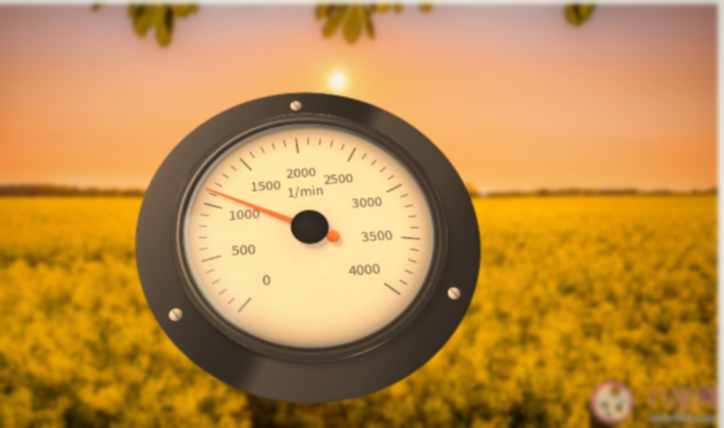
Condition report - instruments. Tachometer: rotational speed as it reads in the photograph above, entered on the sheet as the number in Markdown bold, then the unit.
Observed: **1100** rpm
